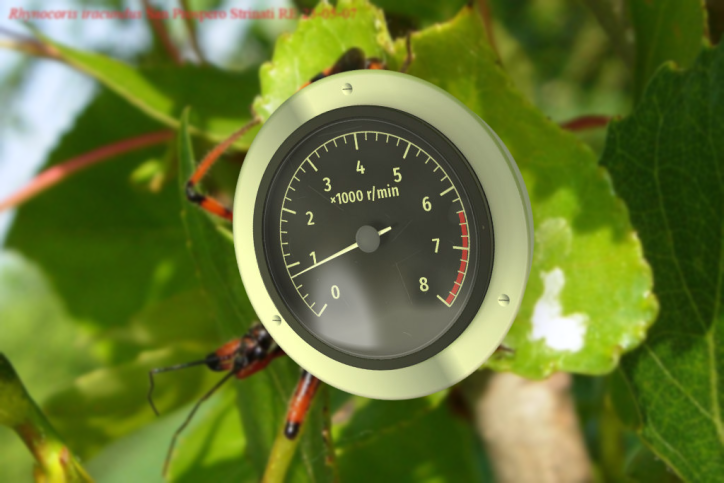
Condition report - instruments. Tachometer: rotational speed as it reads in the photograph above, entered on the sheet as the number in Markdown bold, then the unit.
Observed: **800** rpm
